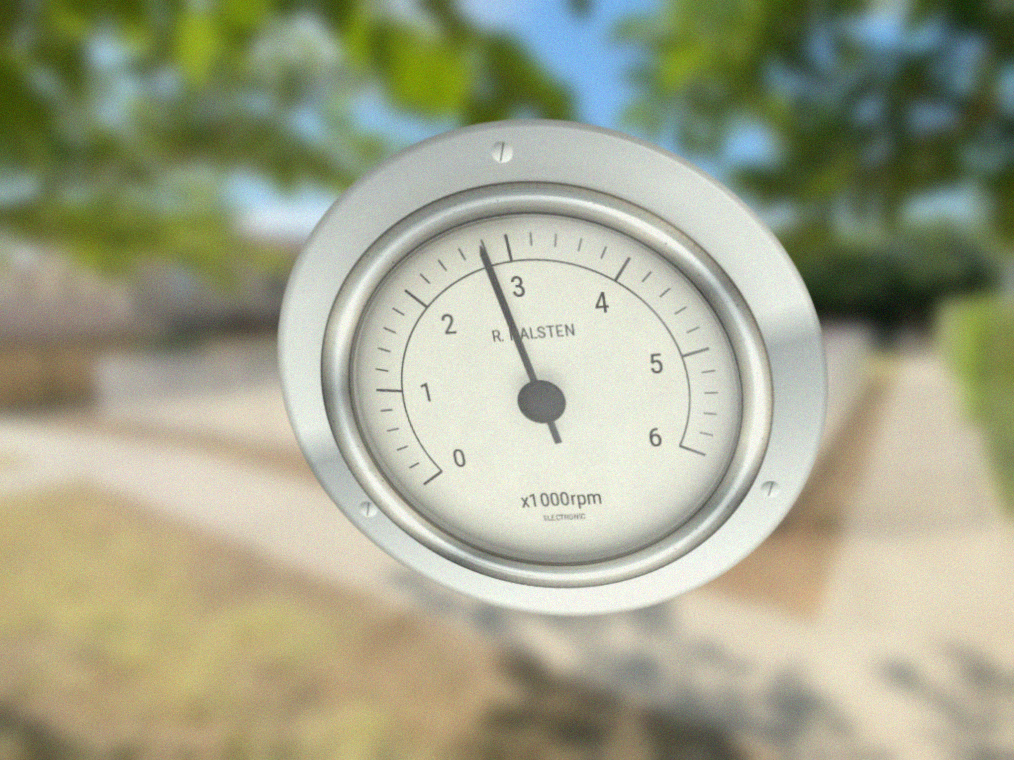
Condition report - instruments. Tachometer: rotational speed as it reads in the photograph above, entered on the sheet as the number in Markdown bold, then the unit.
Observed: **2800** rpm
